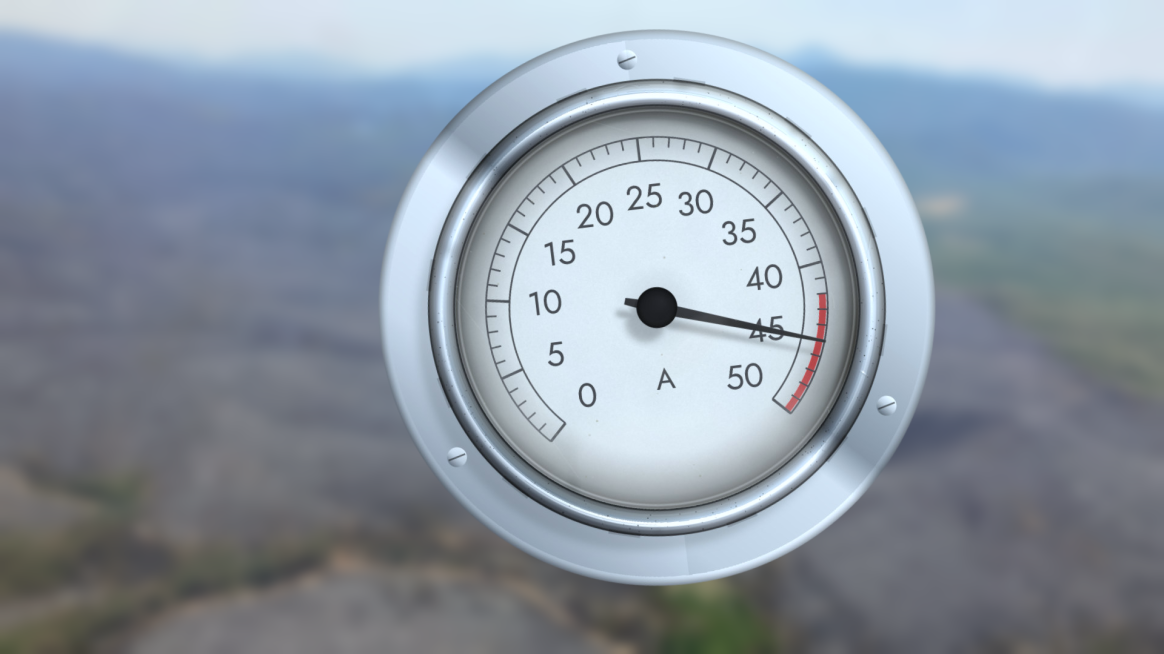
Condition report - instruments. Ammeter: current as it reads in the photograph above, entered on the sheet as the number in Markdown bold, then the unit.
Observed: **45** A
